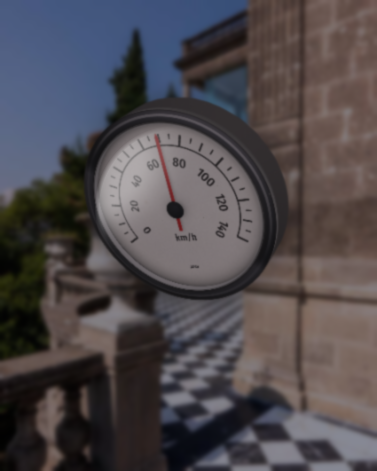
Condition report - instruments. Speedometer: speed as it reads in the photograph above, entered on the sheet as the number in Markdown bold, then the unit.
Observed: **70** km/h
